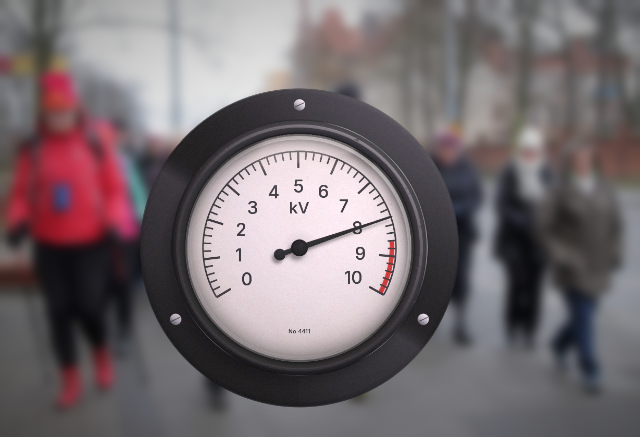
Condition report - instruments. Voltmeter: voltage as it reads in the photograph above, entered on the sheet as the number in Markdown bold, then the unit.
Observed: **8** kV
